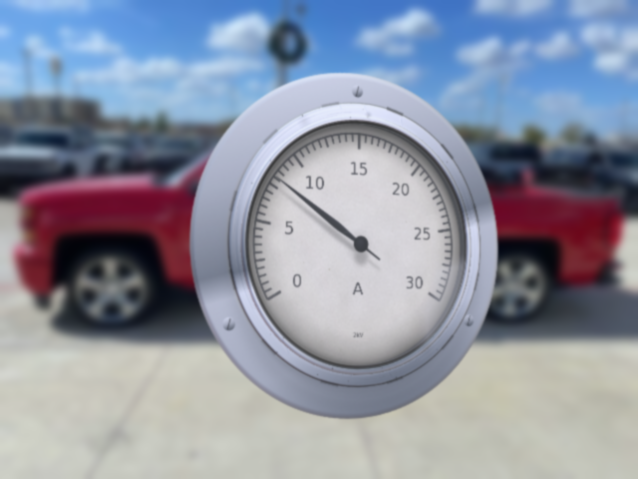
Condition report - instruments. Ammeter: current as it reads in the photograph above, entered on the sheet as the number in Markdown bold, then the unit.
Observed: **8** A
